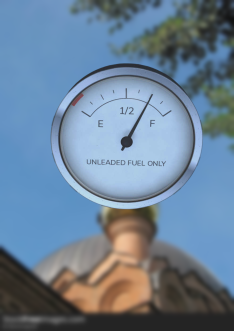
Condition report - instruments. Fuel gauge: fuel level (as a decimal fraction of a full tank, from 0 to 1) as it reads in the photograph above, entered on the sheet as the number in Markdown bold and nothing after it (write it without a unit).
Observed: **0.75**
